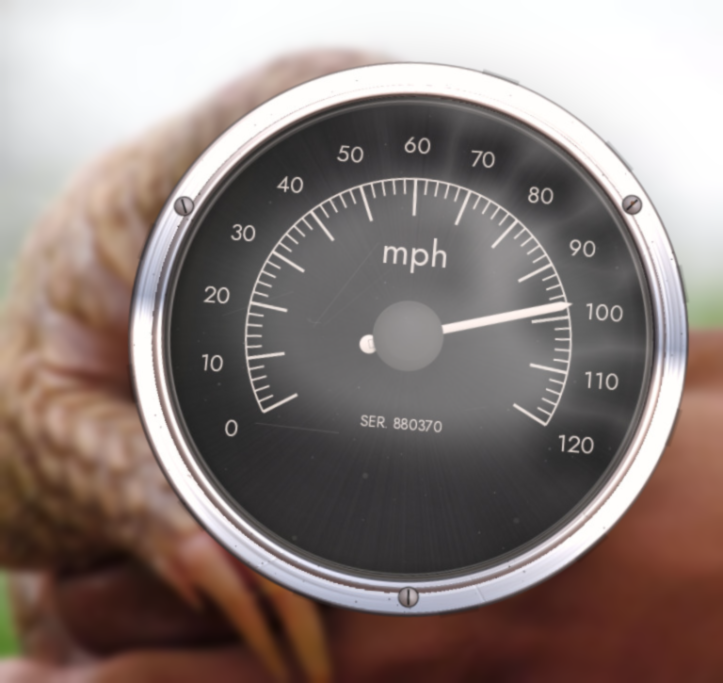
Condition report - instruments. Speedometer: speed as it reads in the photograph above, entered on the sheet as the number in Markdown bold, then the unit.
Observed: **98** mph
